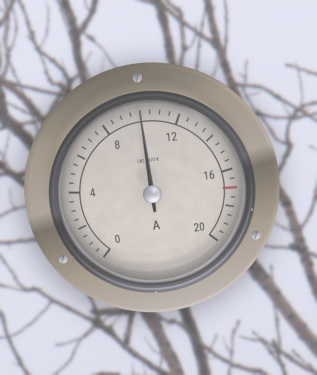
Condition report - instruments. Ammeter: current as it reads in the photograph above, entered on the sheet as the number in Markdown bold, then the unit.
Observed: **10** A
